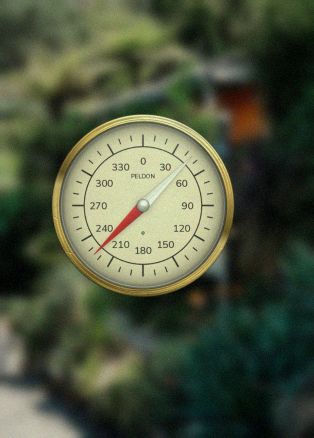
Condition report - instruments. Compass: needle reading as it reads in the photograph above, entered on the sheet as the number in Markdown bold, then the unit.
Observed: **225** °
